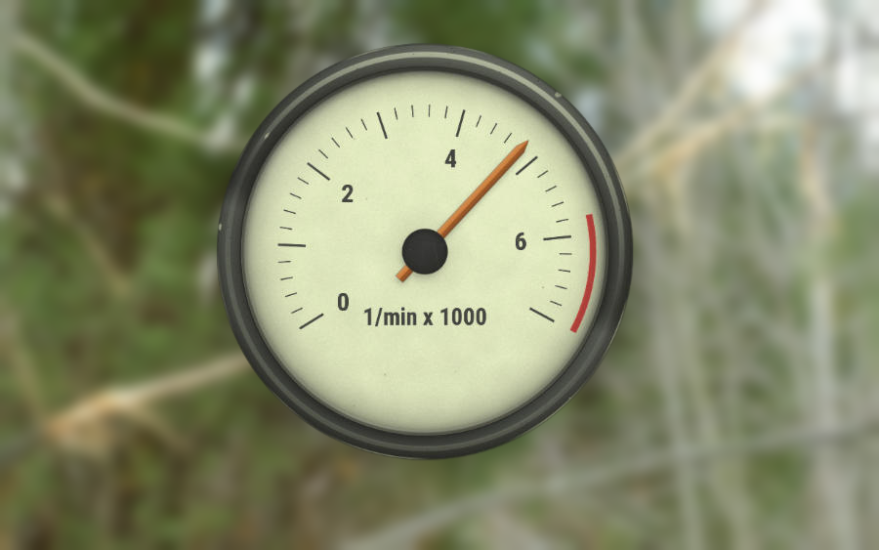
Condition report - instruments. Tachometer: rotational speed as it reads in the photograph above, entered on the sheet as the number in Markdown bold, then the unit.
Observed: **4800** rpm
